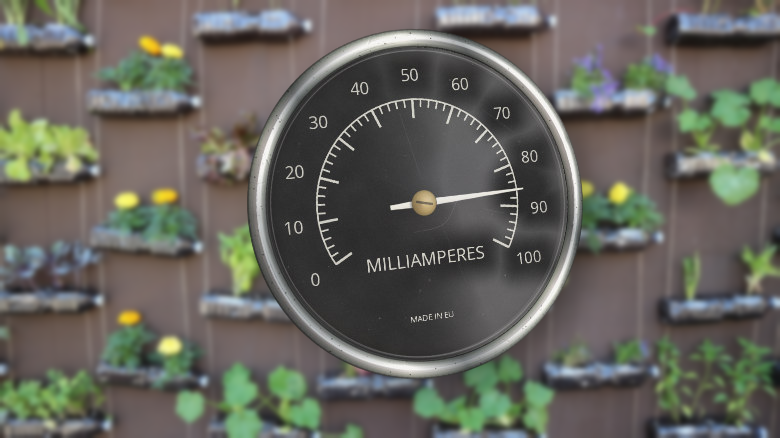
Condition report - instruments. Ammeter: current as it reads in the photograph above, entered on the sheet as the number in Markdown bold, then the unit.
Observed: **86** mA
